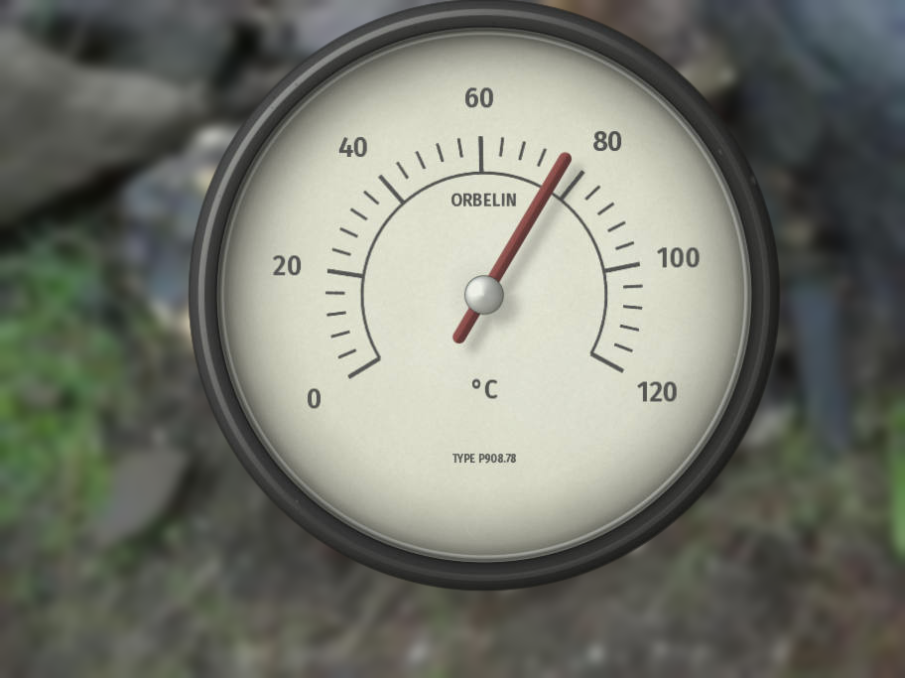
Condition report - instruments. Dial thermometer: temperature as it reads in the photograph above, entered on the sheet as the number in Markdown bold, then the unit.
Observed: **76** °C
